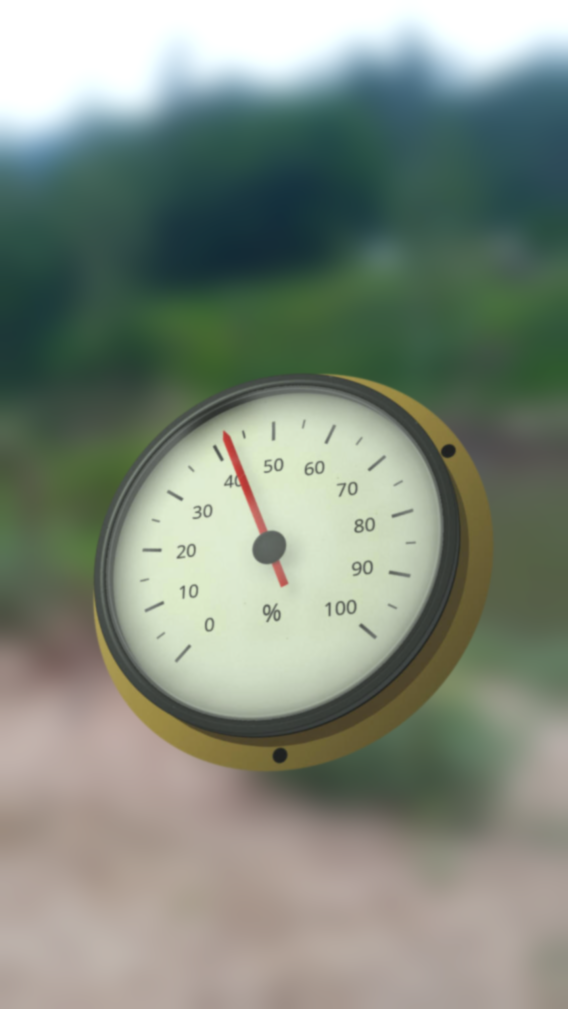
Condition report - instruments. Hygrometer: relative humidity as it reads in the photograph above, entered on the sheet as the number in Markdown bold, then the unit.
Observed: **42.5** %
